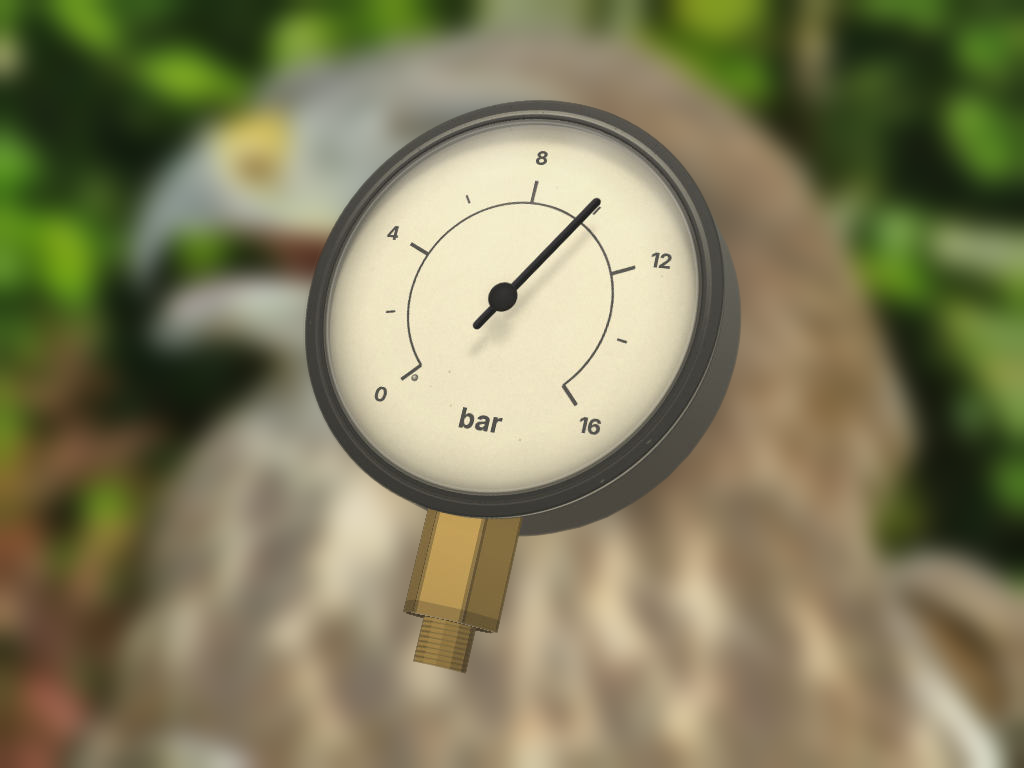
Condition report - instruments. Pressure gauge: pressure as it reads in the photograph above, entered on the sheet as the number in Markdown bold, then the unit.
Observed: **10** bar
